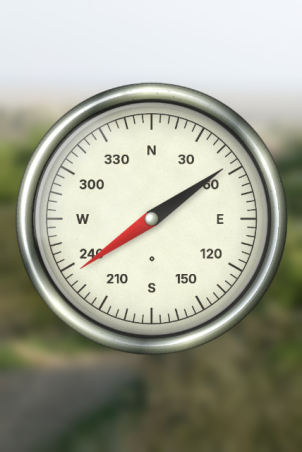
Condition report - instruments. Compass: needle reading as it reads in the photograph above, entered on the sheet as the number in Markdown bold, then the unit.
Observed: **235** °
